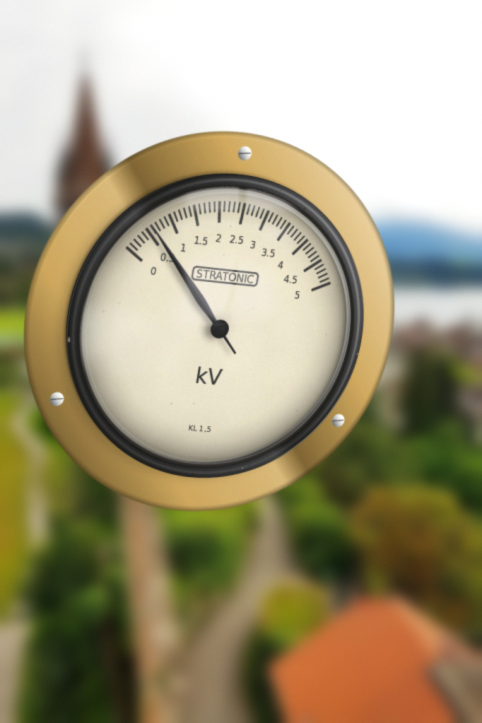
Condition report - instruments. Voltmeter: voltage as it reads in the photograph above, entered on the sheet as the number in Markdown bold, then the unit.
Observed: **0.6** kV
